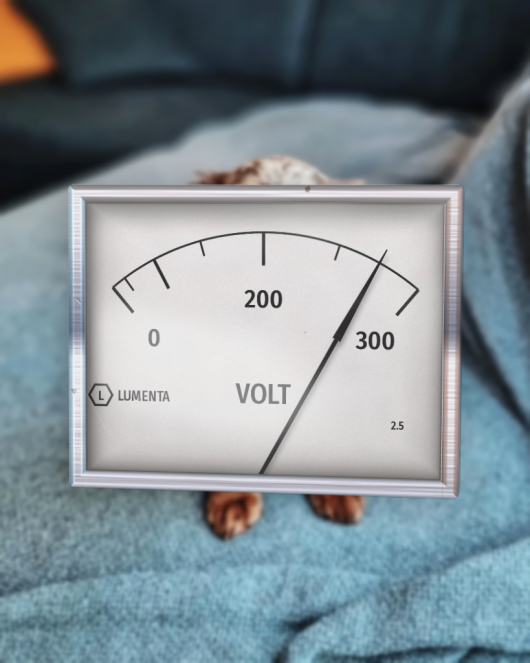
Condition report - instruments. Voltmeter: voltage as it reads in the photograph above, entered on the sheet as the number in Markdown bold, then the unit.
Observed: **275** V
